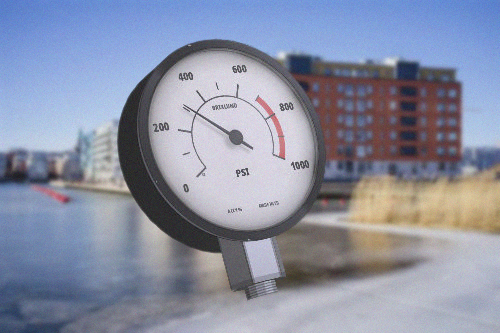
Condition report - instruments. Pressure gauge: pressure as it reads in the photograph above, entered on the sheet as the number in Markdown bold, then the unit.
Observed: **300** psi
